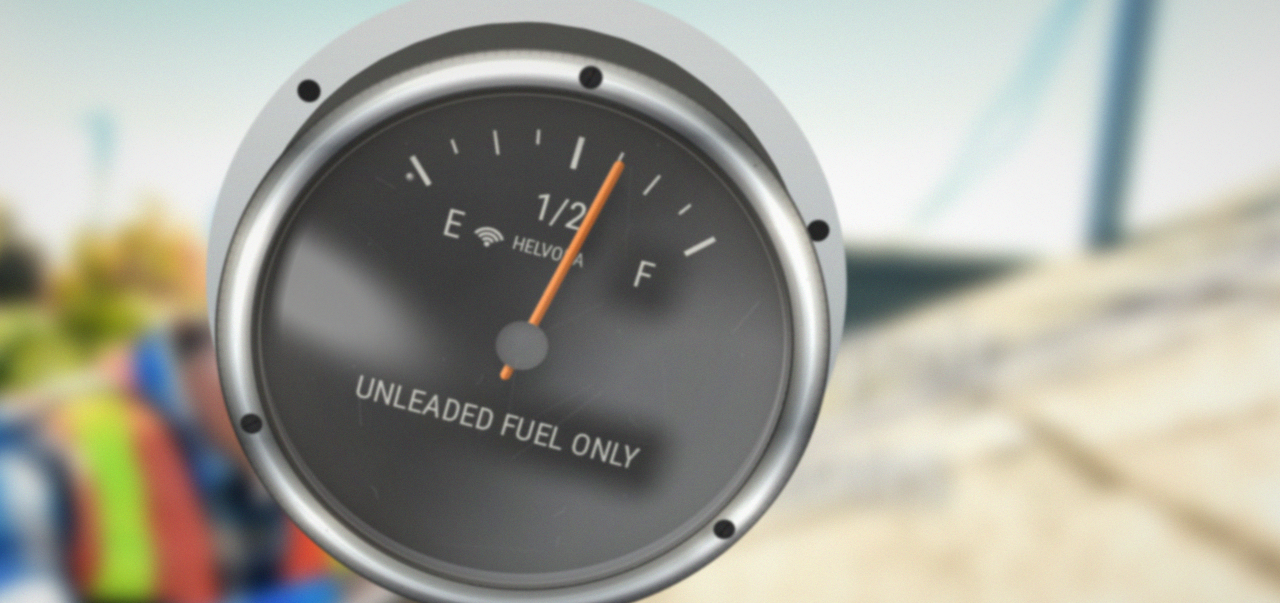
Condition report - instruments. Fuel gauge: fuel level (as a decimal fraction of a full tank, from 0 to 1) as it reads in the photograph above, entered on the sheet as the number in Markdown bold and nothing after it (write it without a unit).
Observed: **0.625**
